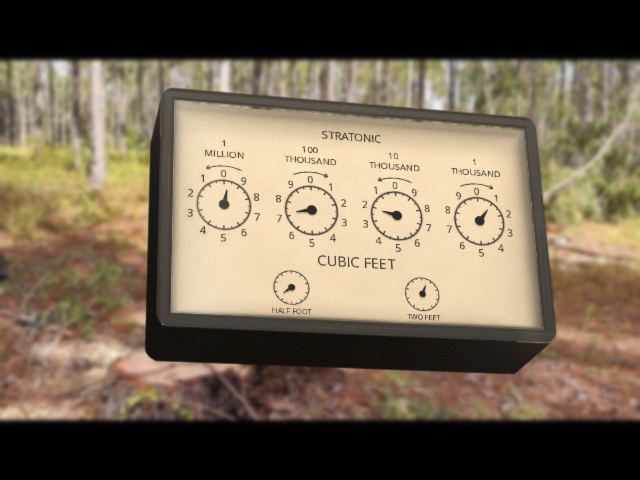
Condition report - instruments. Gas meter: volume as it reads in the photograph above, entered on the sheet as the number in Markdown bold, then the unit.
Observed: **972100** ft³
